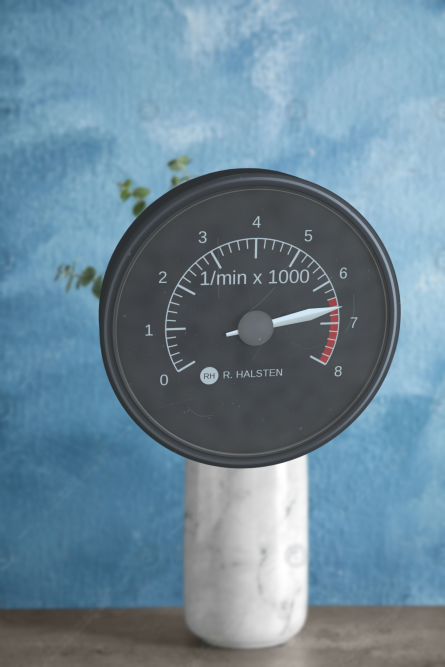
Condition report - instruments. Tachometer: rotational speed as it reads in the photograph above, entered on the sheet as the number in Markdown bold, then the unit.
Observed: **6600** rpm
